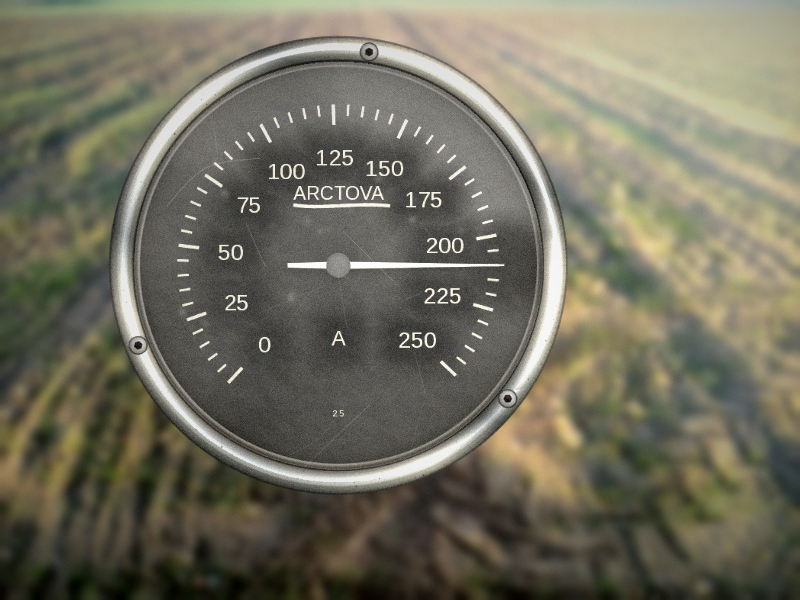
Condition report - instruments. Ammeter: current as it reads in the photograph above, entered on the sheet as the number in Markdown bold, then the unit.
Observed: **210** A
